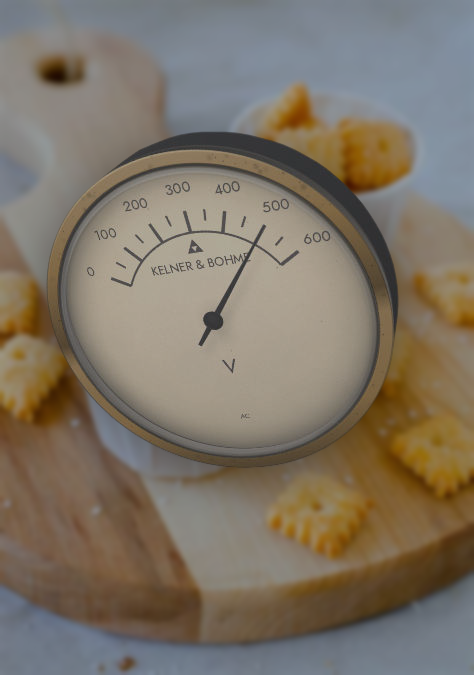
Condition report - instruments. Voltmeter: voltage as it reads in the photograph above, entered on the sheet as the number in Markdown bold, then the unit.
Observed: **500** V
